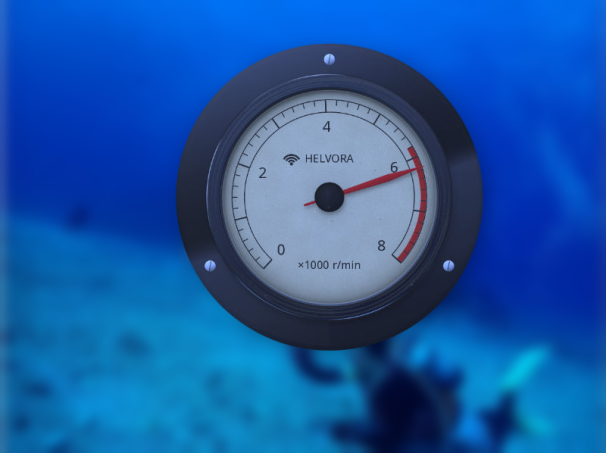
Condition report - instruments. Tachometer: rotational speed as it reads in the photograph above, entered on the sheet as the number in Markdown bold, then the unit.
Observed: **6200** rpm
